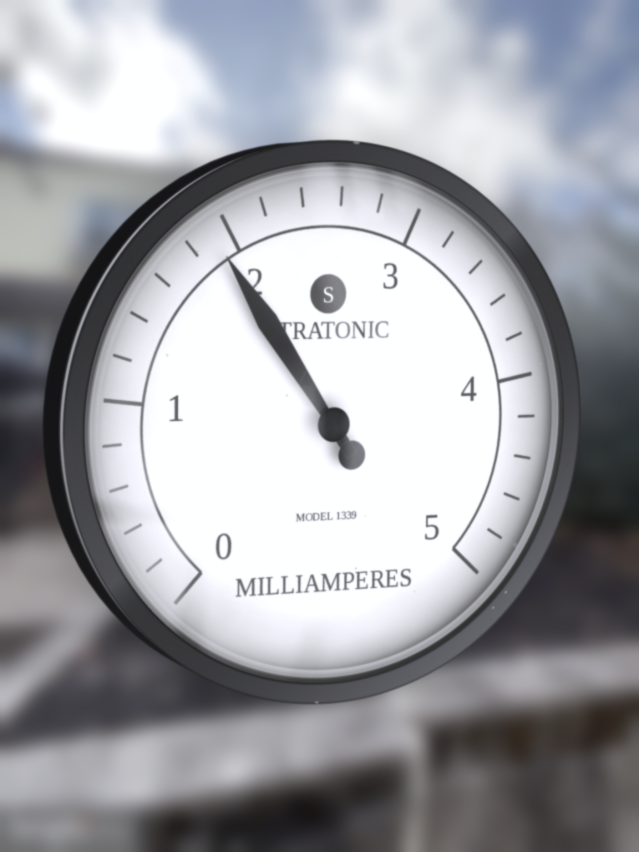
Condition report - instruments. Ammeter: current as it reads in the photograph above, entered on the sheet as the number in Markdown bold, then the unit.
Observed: **1.9** mA
